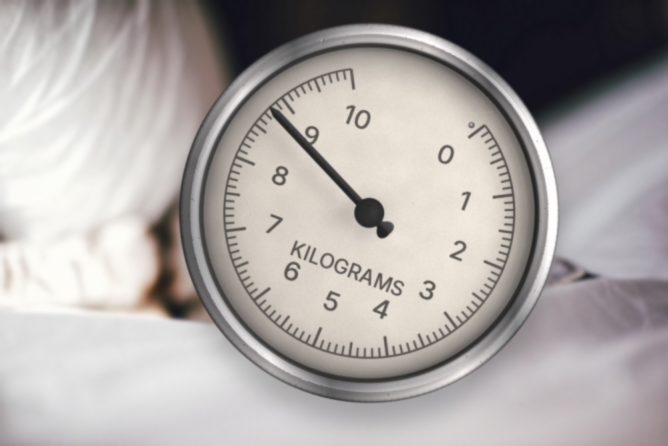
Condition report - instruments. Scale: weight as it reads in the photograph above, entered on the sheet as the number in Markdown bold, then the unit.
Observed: **8.8** kg
